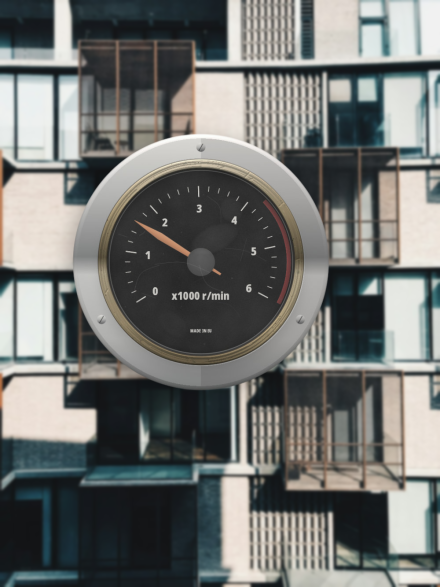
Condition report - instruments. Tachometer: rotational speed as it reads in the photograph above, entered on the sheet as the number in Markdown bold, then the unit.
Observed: **1600** rpm
